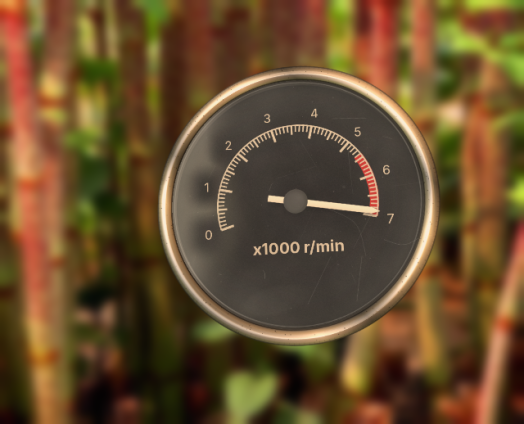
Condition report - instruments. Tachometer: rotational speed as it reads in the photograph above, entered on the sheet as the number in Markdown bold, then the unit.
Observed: **6900** rpm
